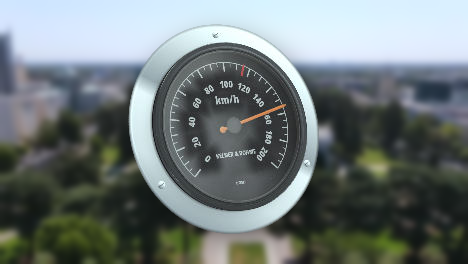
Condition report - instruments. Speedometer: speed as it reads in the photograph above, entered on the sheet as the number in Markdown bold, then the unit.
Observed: **155** km/h
